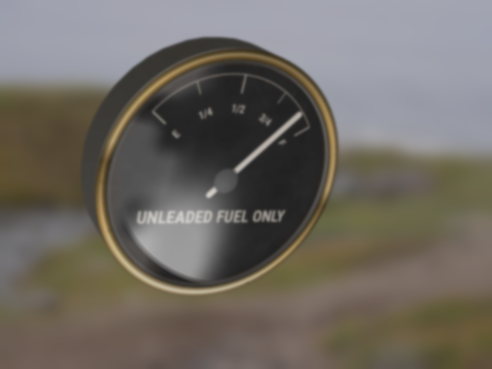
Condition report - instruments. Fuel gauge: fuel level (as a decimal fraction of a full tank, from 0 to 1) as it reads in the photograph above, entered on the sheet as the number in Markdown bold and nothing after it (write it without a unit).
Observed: **0.875**
